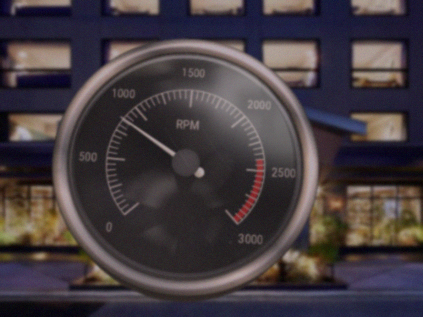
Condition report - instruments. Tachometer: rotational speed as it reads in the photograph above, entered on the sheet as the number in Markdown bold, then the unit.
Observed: **850** rpm
